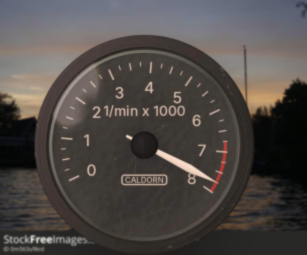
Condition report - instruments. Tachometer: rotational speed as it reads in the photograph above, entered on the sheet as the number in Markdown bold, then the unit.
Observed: **7750** rpm
